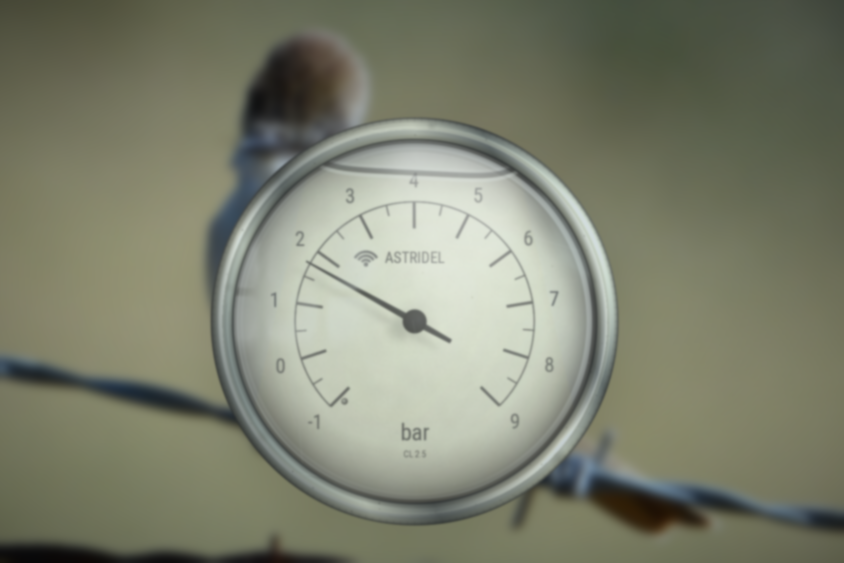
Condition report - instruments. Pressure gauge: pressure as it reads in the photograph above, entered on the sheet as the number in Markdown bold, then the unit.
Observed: **1.75** bar
